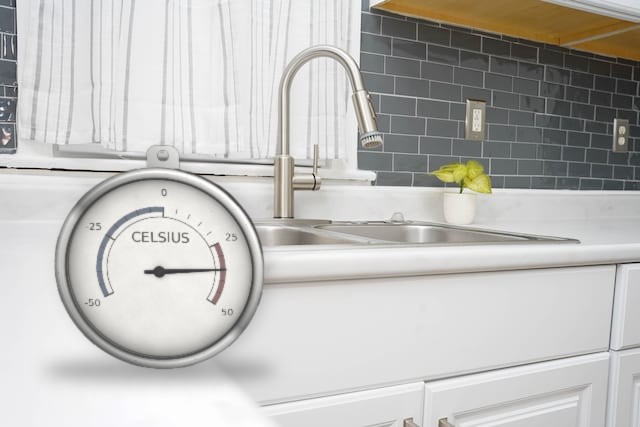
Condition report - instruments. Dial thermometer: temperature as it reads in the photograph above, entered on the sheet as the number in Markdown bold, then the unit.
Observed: **35** °C
